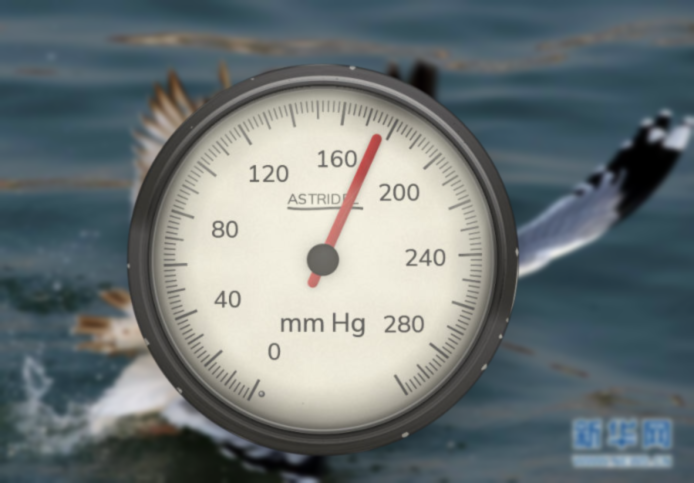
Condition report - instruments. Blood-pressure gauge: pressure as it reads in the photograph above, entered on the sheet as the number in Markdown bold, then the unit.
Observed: **176** mmHg
